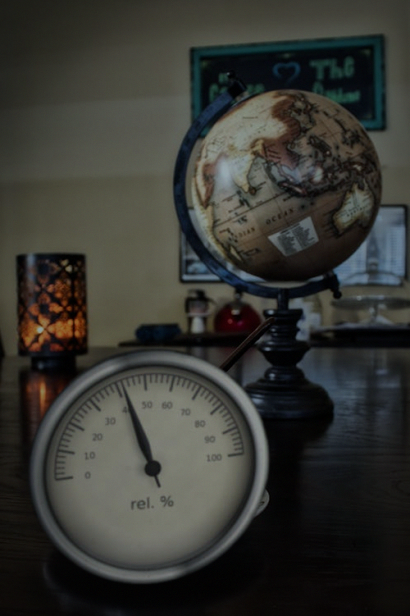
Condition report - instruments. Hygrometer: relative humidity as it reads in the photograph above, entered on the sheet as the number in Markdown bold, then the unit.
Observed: **42** %
